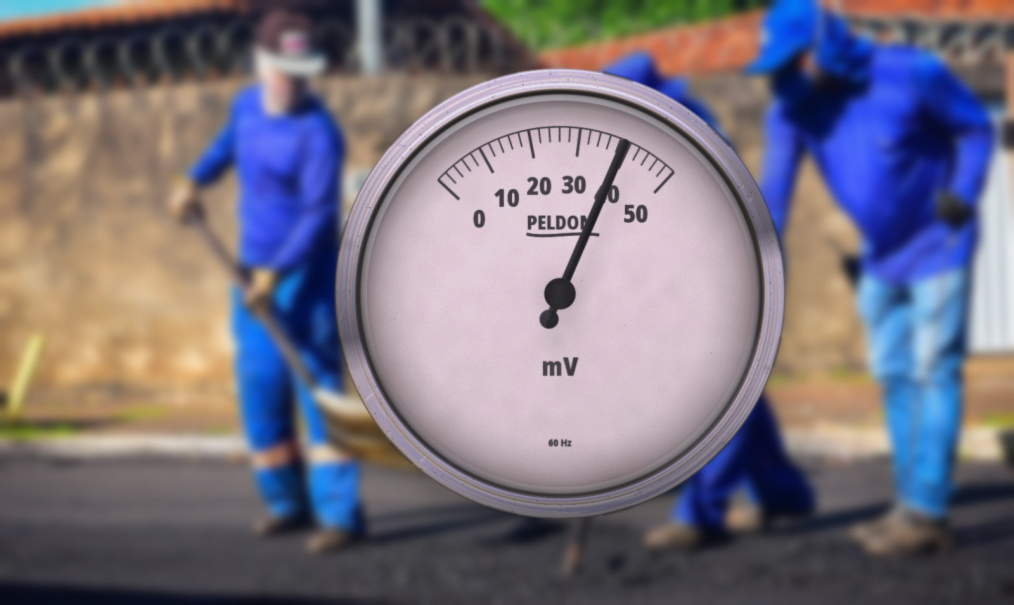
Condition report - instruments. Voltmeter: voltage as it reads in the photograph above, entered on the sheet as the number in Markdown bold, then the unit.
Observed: **39** mV
